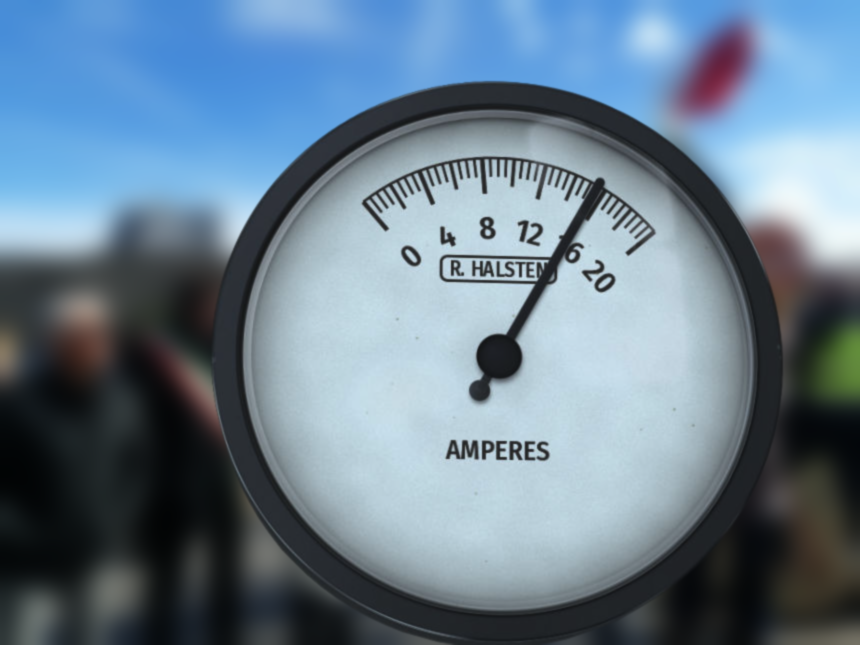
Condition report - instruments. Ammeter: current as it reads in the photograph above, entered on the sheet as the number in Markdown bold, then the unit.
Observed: **15.5** A
